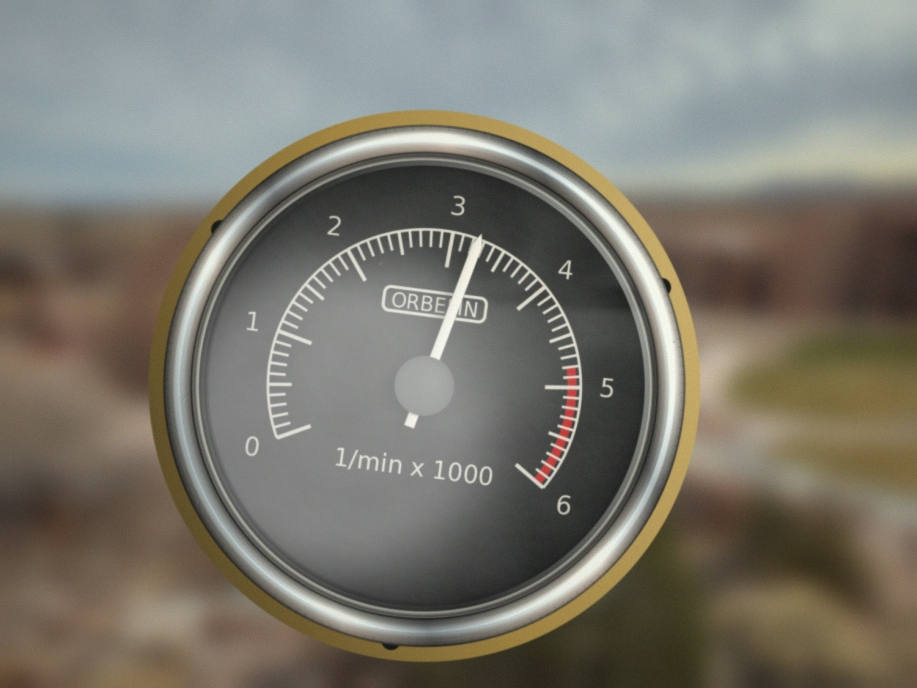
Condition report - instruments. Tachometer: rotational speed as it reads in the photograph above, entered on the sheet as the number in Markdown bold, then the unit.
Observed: **3250** rpm
